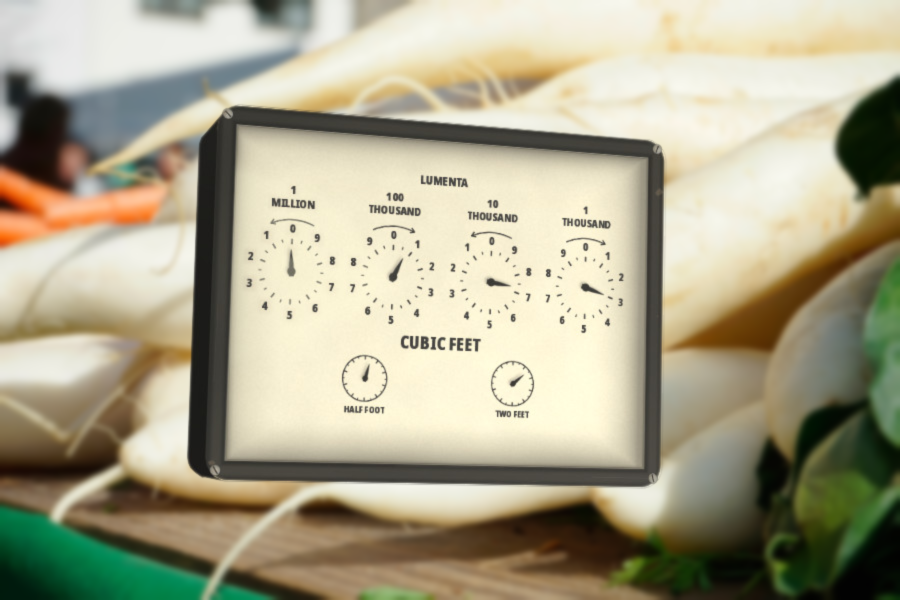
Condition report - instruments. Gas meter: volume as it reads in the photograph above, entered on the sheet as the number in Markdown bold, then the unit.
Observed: **7300** ft³
